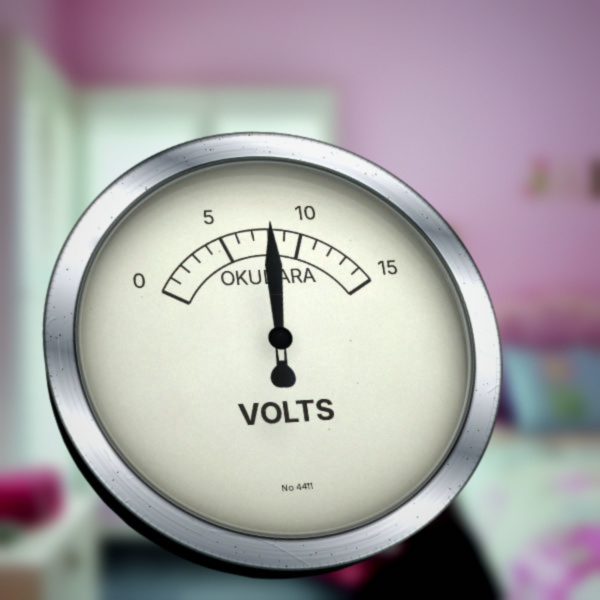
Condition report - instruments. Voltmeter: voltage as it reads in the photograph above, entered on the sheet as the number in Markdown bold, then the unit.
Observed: **8** V
